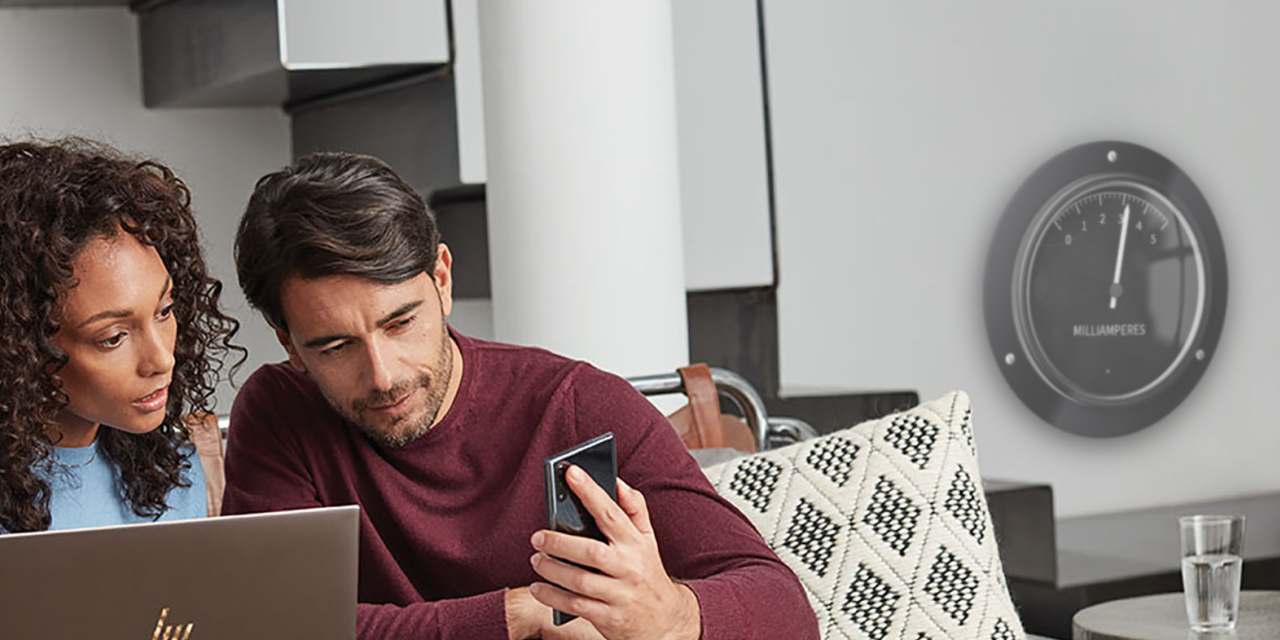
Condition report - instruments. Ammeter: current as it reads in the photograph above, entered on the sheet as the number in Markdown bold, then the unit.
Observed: **3** mA
